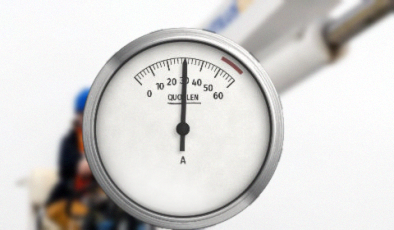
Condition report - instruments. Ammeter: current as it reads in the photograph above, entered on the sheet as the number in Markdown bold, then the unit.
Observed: **30** A
